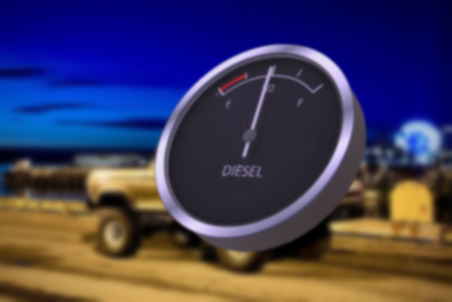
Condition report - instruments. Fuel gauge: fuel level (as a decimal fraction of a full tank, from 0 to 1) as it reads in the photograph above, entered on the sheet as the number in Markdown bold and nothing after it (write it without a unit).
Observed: **0.5**
